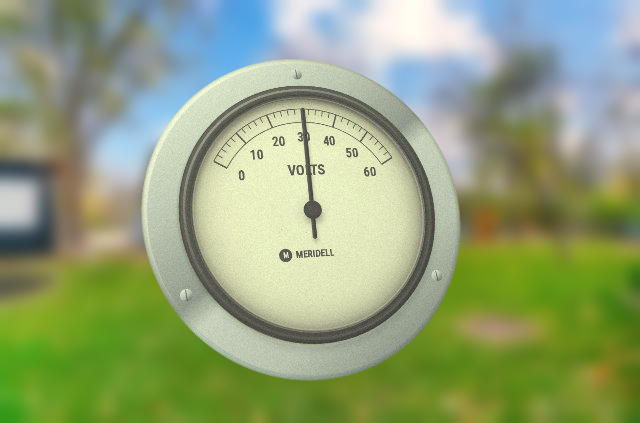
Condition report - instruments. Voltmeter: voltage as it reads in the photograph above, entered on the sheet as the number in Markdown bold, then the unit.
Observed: **30** V
